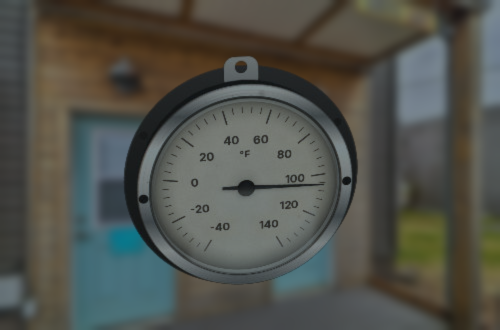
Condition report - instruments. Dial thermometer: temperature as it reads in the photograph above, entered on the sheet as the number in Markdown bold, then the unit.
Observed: **104** °F
